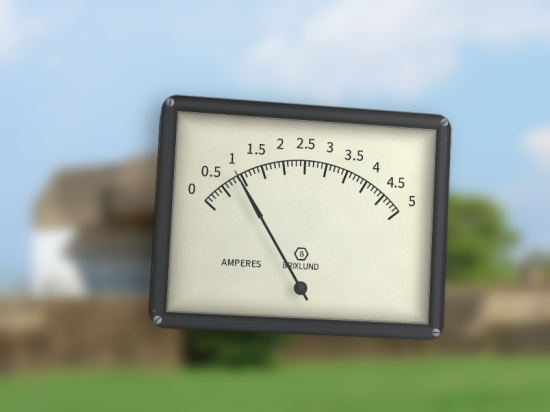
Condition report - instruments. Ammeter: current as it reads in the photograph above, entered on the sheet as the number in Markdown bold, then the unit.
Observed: **0.9** A
